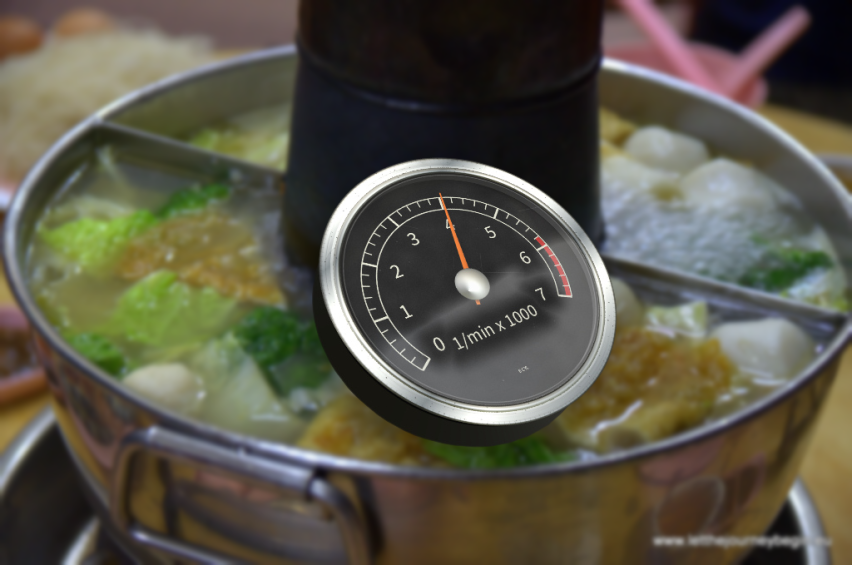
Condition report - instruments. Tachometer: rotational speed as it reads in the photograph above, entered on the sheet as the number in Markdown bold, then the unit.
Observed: **4000** rpm
